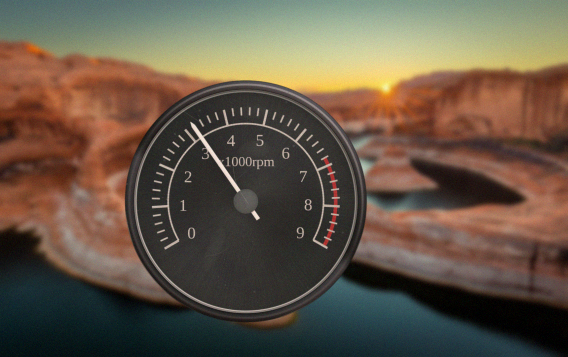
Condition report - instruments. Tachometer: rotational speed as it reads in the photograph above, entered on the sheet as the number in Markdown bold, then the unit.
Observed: **3200** rpm
